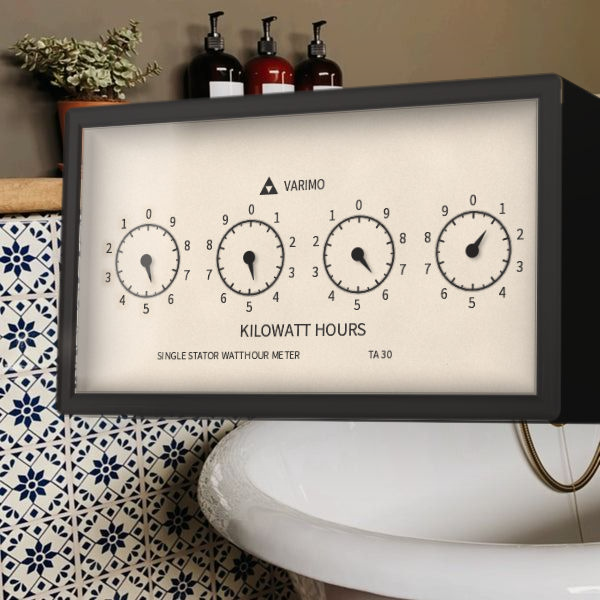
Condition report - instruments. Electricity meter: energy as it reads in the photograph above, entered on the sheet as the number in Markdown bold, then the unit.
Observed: **5461** kWh
